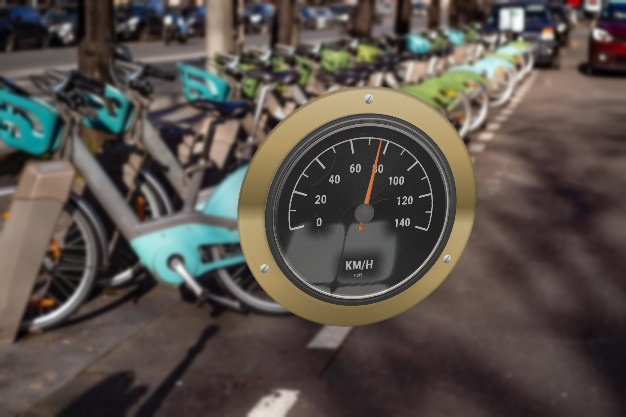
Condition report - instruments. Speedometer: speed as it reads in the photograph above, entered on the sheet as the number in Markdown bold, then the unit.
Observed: **75** km/h
